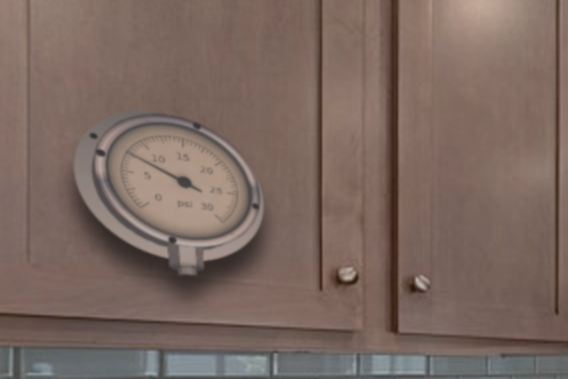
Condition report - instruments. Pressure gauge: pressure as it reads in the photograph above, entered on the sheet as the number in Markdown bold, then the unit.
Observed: **7.5** psi
